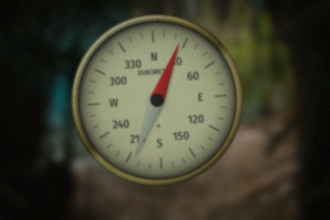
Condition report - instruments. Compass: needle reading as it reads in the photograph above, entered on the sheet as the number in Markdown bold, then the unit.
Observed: **25** °
